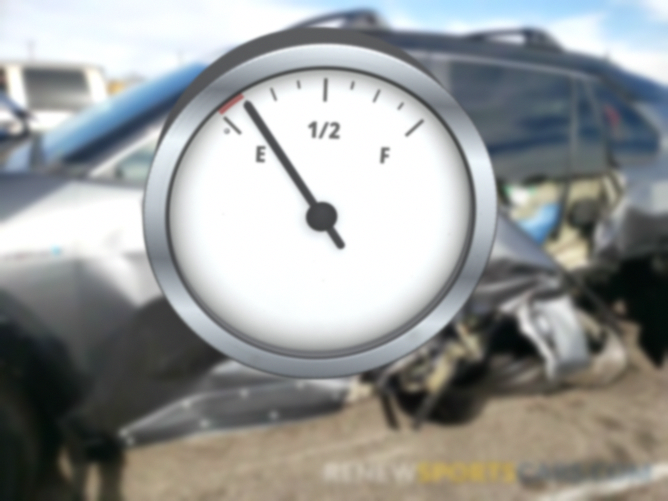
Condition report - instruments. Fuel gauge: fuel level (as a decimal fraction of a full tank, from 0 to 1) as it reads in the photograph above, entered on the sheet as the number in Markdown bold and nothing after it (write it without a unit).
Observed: **0.125**
